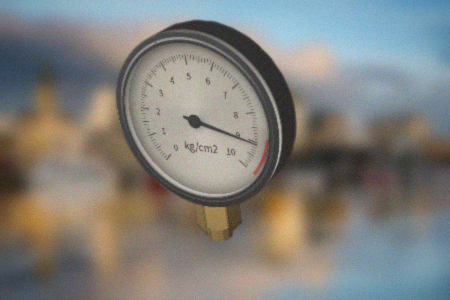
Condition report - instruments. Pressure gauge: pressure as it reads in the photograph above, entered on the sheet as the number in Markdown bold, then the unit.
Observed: **9** kg/cm²
